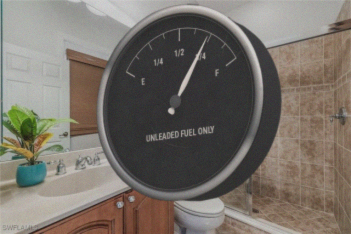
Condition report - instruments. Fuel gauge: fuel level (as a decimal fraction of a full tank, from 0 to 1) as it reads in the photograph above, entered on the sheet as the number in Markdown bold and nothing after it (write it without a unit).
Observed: **0.75**
